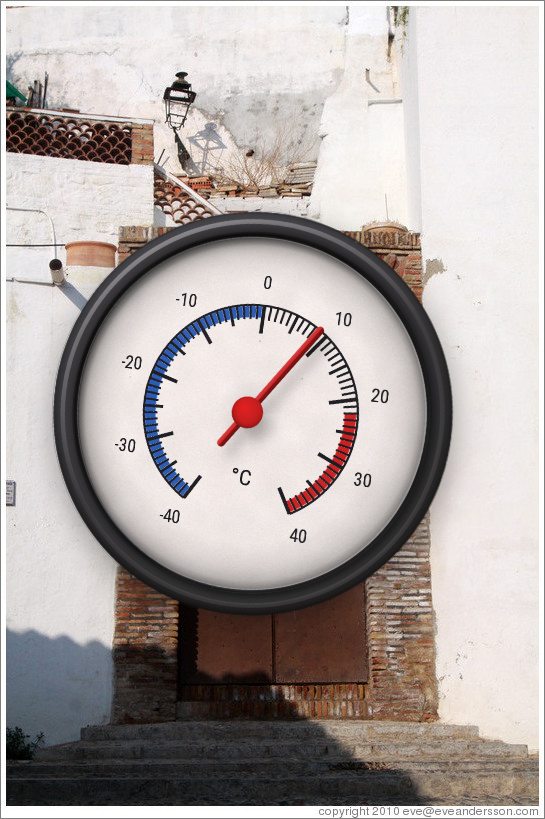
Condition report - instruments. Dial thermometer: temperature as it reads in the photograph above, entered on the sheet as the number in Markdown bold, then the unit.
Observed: **9** °C
